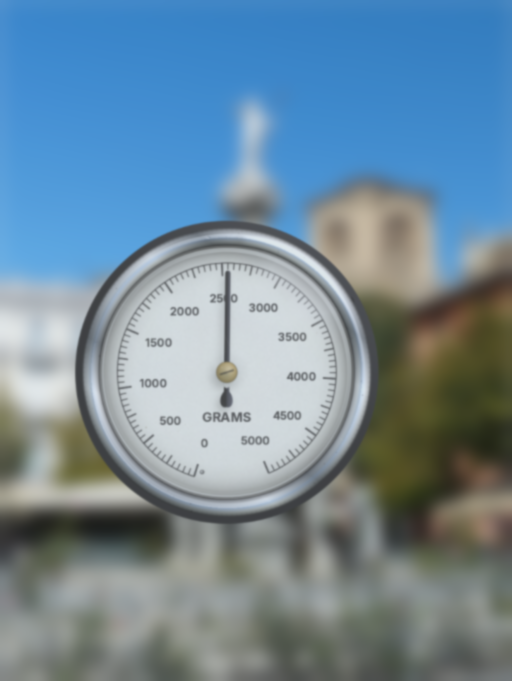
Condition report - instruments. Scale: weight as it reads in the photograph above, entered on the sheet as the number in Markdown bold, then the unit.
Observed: **2550** g
